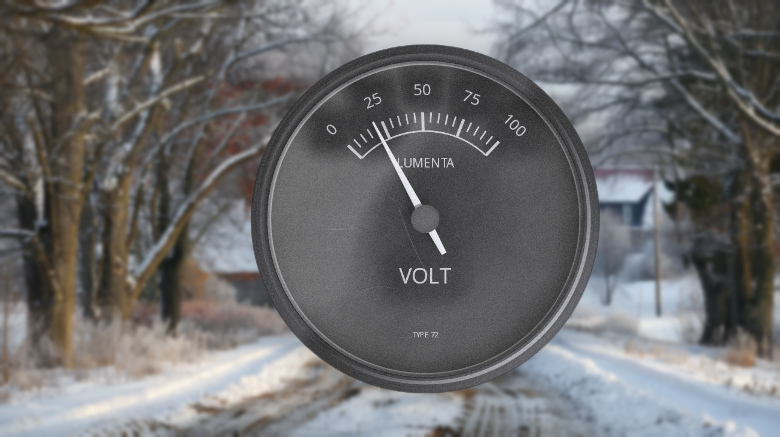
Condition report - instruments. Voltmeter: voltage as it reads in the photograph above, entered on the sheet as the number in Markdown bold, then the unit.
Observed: **20** V
